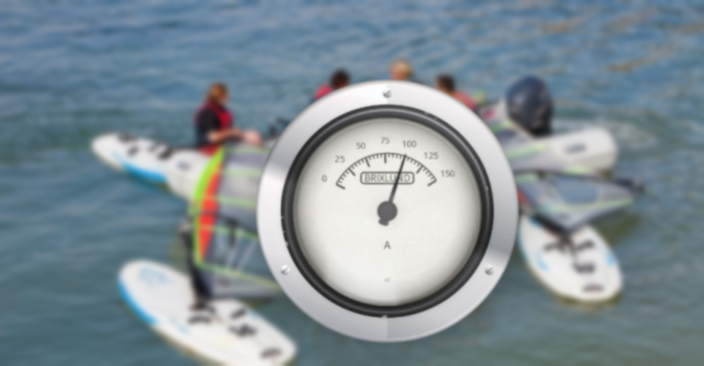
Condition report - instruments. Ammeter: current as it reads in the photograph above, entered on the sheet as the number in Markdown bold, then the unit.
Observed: **100** A
